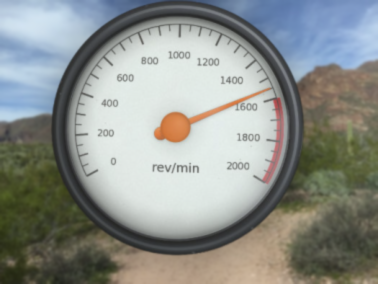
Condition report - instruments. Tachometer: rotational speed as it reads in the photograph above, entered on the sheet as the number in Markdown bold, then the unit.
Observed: **1550** rpm
